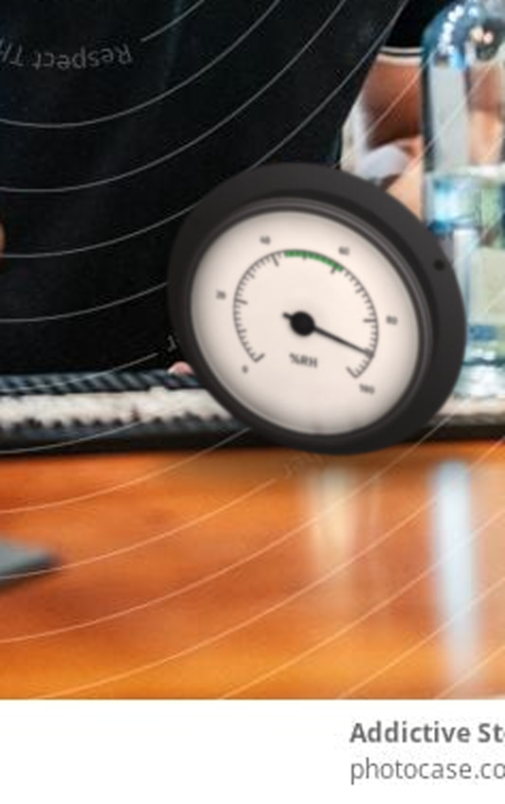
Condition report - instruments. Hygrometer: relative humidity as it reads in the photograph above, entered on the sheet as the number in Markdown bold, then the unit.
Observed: **90** %
